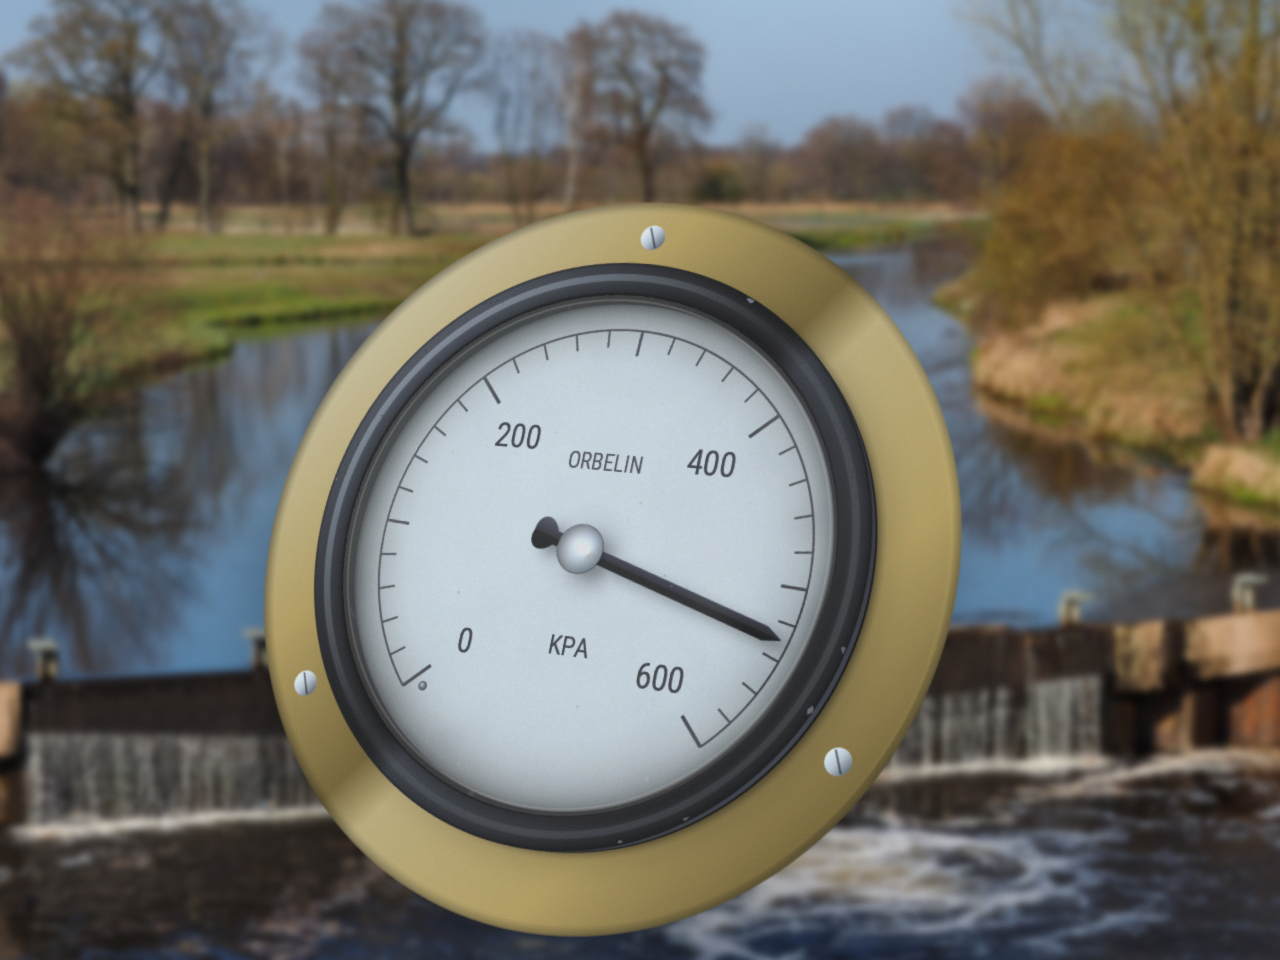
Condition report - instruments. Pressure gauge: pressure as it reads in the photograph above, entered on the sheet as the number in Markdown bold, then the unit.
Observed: **530** kPa
